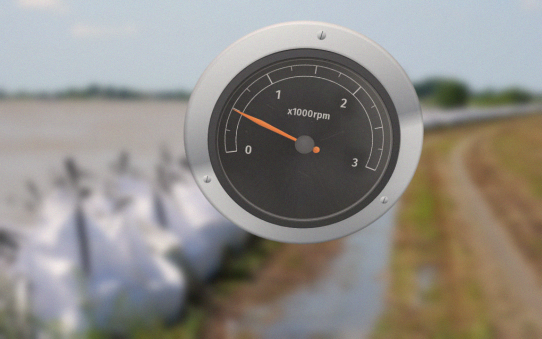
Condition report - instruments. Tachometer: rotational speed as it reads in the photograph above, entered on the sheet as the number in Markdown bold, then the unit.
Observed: **500** rpm
